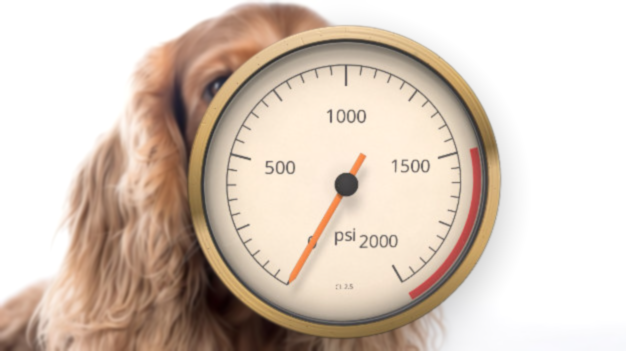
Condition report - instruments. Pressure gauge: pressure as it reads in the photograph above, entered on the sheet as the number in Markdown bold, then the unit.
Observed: **0** psi
